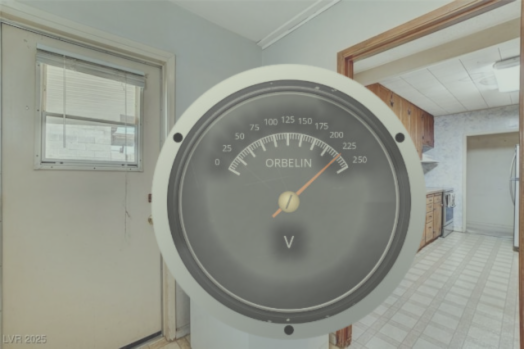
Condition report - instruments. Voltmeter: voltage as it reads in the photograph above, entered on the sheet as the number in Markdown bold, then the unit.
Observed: **225** V
